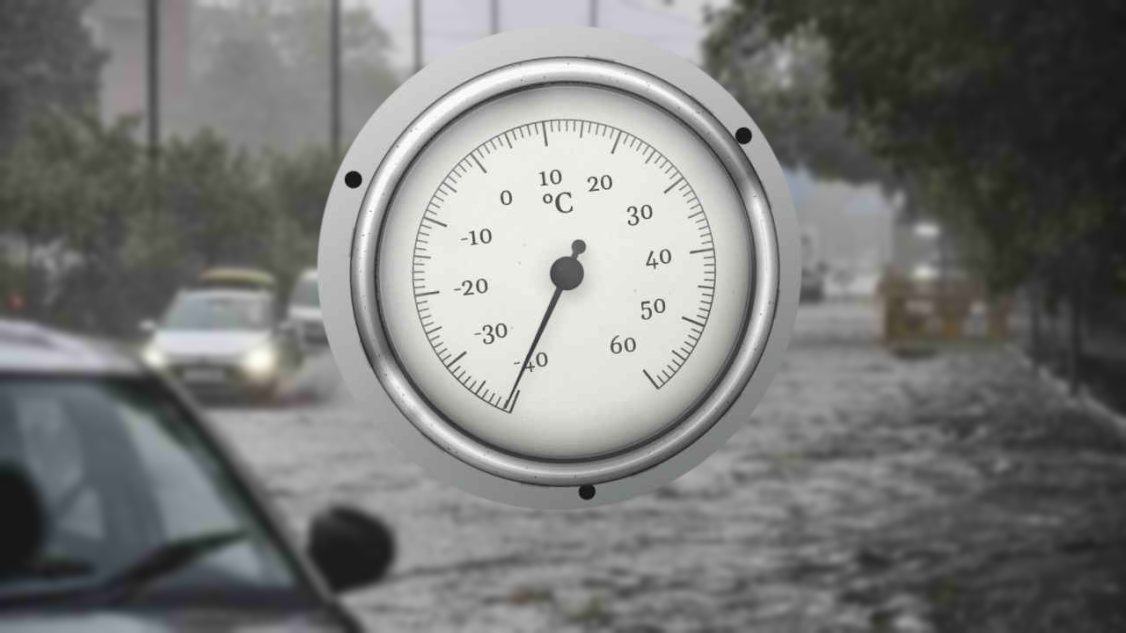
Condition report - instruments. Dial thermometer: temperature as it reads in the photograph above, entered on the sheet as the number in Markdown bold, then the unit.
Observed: **-39** °C
